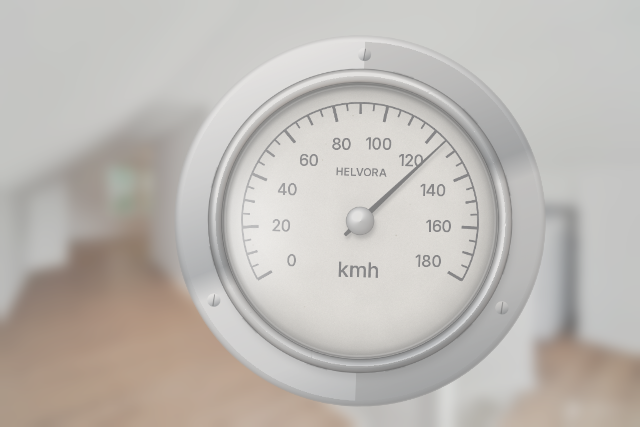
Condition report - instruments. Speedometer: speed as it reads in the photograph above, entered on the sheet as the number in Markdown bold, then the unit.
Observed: **125** km/h
